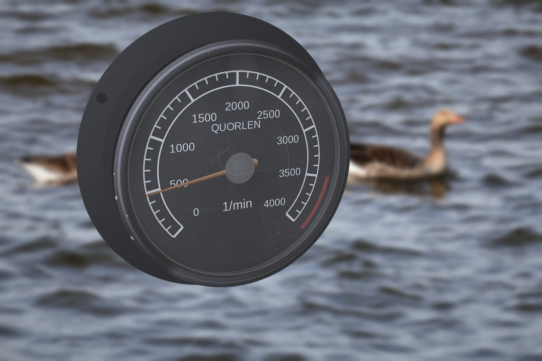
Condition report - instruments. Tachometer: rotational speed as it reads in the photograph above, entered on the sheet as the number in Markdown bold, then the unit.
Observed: **500** rpm
